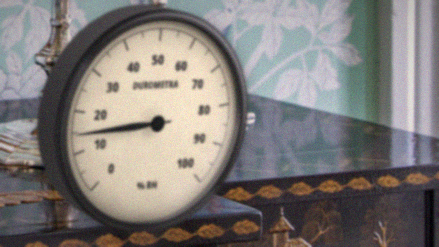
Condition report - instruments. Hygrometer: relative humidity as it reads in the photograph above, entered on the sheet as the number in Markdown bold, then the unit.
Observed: **15** %
